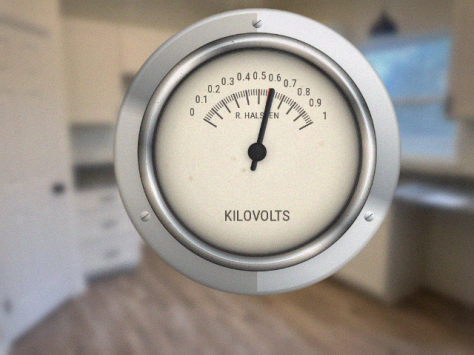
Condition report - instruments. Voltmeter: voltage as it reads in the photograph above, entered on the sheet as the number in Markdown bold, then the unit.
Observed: **0.6** kV
